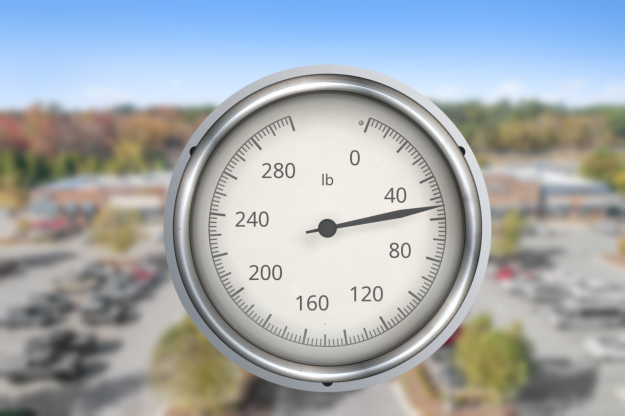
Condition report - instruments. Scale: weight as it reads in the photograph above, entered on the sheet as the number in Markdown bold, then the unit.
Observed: **54** lb
